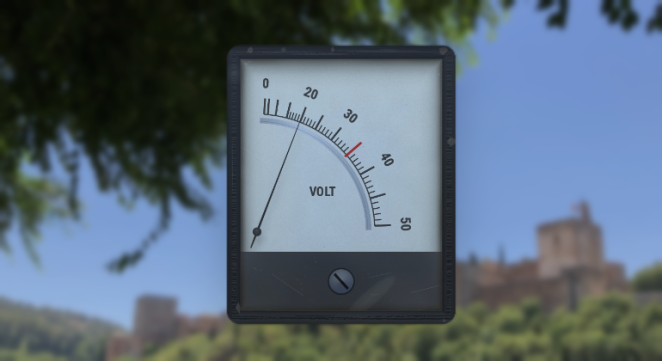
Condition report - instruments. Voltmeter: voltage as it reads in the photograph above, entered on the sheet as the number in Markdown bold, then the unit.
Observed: **20** V
